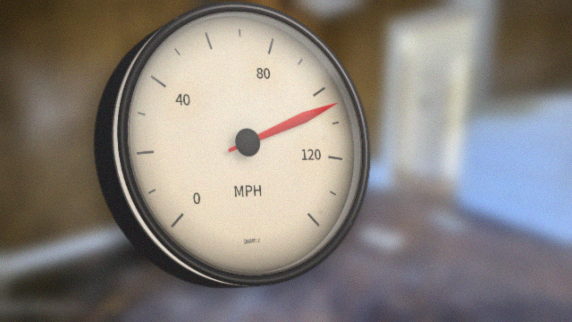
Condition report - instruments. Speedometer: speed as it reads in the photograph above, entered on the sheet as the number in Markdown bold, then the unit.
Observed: **105** mph
